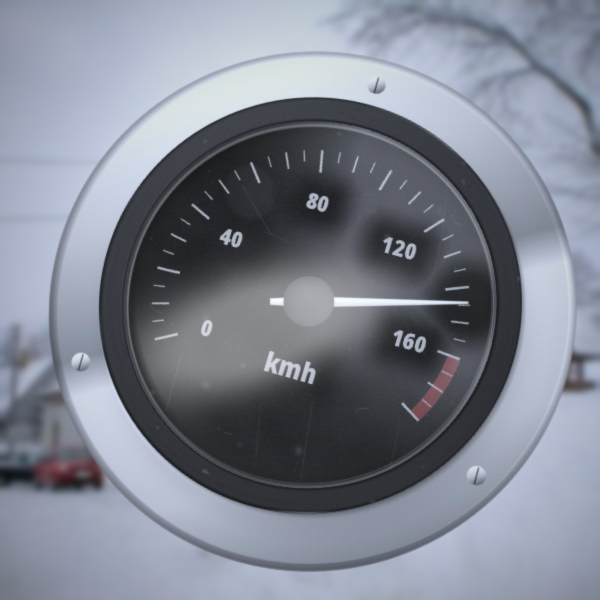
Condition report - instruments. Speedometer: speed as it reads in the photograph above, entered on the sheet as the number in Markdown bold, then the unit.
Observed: **145** km/h
